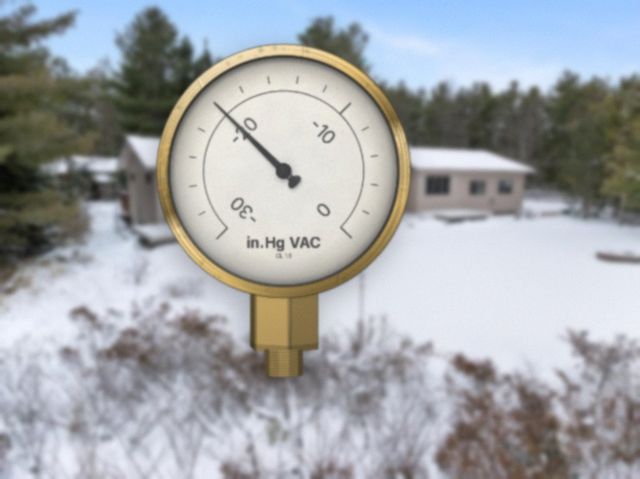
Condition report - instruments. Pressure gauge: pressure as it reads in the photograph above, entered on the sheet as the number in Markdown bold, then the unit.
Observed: **-20** inHg
